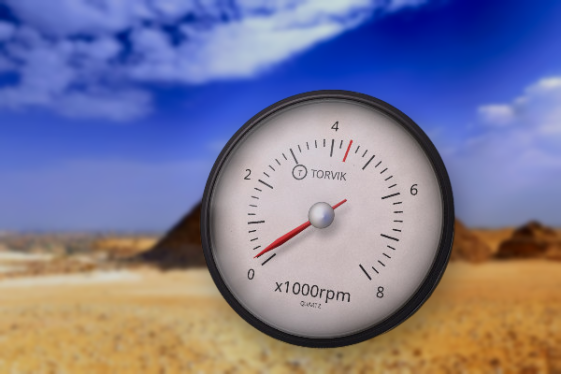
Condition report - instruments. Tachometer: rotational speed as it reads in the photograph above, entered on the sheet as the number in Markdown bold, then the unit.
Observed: **200** rpm
